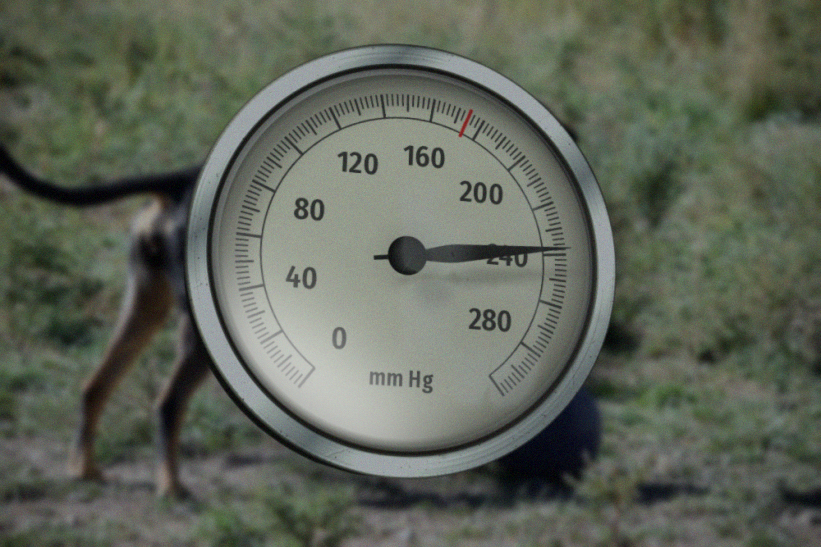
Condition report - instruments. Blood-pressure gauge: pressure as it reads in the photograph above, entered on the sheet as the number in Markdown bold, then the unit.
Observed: **238** mmHg
